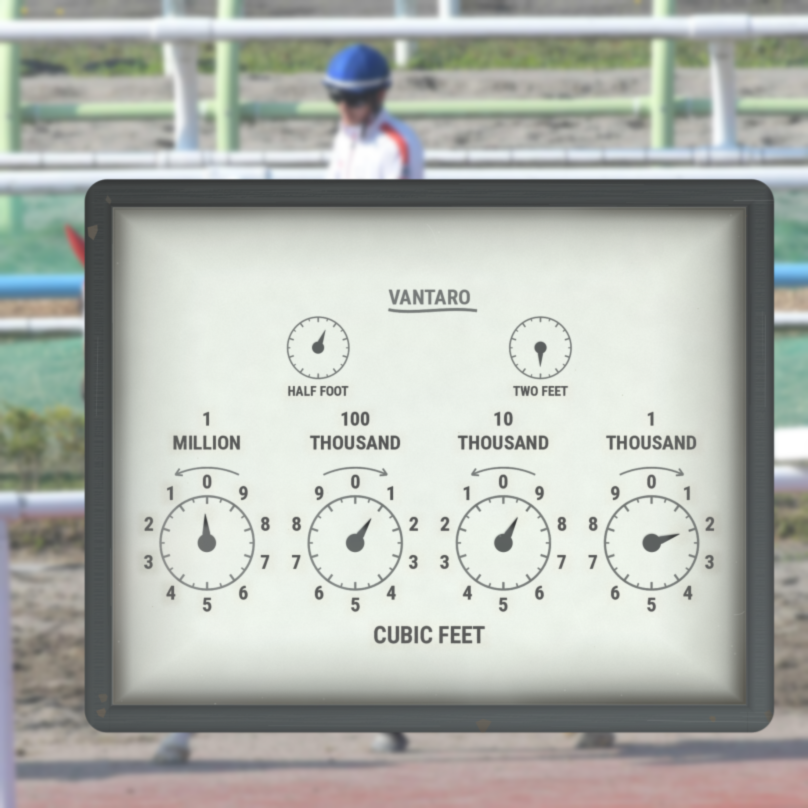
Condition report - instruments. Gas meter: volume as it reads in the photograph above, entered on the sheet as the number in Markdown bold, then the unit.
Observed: **9200** ft³
